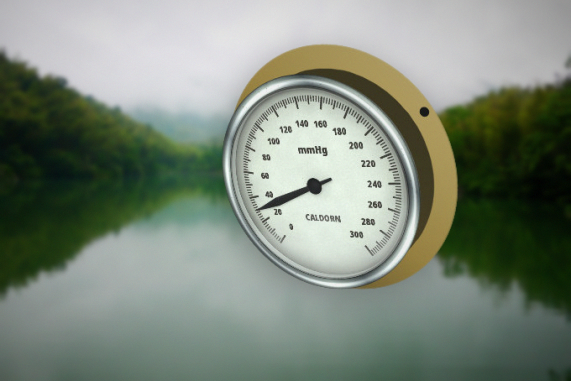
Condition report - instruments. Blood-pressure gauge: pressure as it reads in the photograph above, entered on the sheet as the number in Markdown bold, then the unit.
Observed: **30** mmHg
